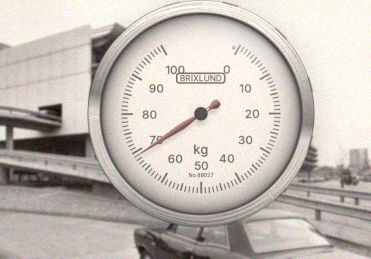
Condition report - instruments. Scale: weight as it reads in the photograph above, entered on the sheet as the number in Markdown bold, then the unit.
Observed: **69** kg
